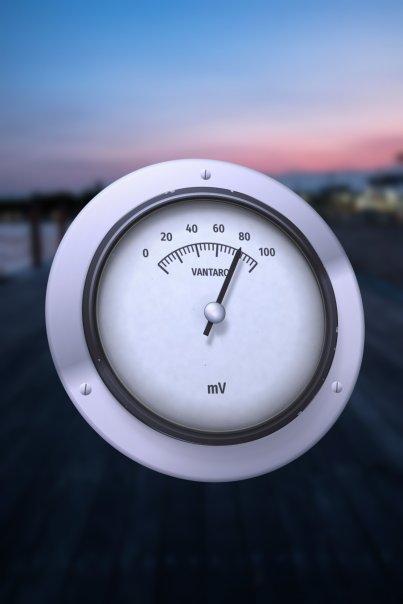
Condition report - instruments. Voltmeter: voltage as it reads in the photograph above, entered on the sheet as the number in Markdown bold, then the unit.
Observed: **80** mV
